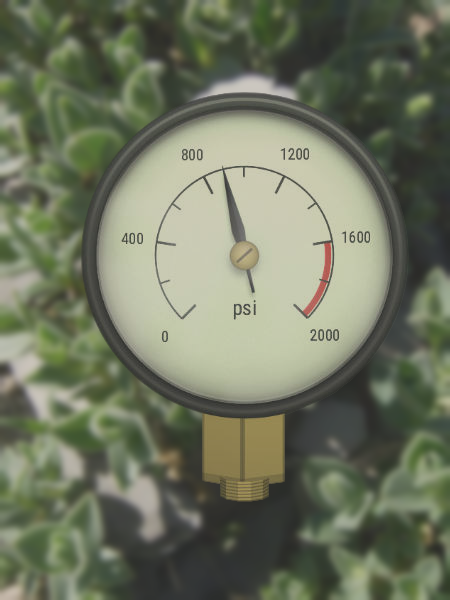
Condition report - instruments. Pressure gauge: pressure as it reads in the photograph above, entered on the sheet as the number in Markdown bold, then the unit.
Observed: **900** psi
